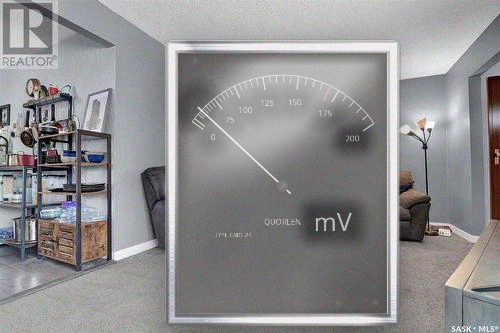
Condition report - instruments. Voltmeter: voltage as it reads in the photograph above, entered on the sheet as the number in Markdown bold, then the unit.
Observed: **50** mV
